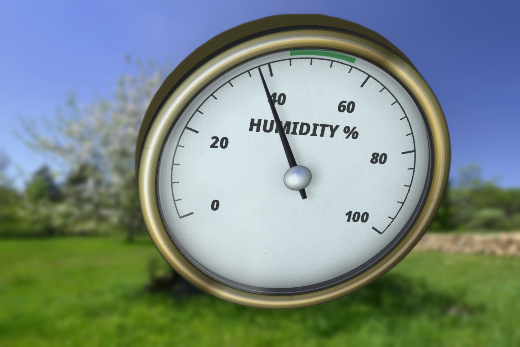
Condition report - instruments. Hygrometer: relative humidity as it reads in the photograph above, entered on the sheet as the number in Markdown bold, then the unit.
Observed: **38** %
